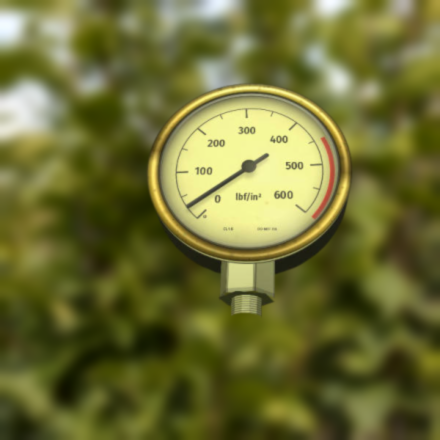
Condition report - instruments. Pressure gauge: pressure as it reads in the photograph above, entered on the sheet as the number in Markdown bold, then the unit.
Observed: **25** psi
